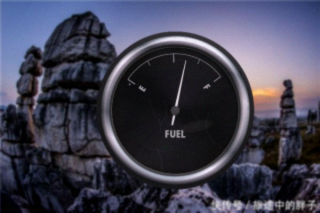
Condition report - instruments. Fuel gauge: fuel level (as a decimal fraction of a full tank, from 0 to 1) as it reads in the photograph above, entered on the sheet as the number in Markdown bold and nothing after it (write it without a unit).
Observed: **0.625**
